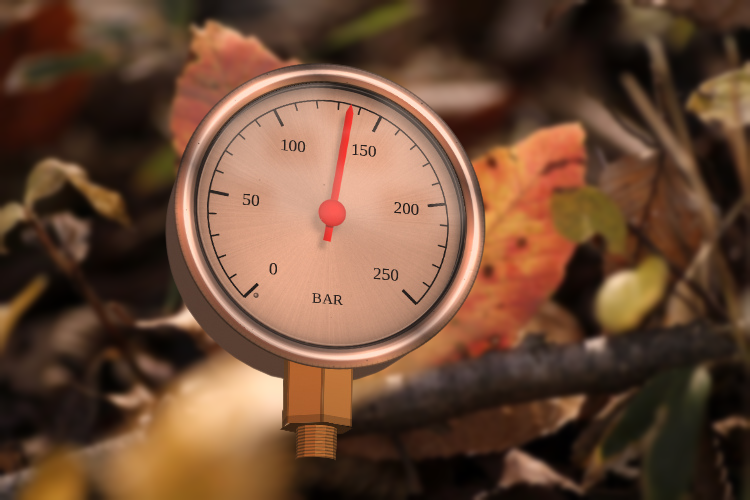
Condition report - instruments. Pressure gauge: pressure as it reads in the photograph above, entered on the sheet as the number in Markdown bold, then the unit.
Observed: **135** bar
